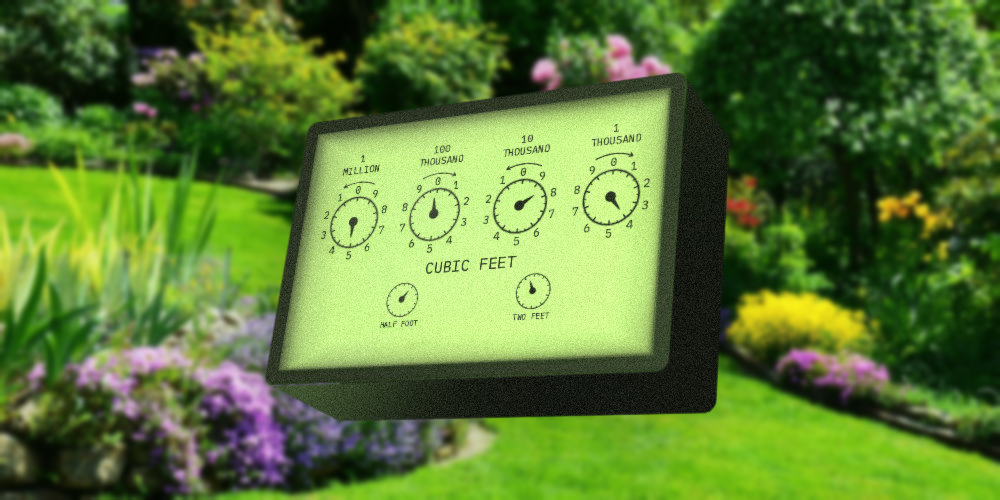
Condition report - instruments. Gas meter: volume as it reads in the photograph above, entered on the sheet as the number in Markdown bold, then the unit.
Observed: **498400** ft³
